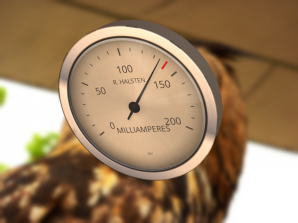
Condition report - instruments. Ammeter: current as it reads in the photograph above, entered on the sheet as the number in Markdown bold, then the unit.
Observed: **135** mA
